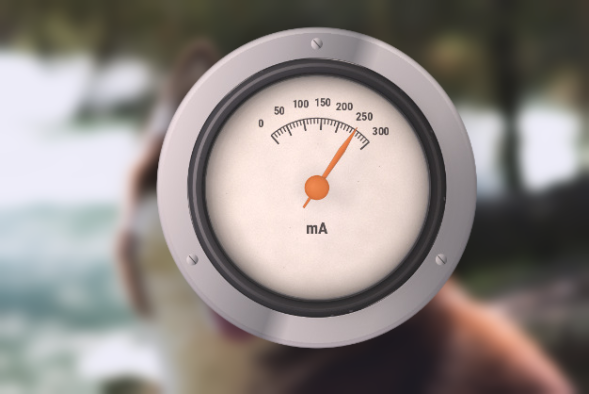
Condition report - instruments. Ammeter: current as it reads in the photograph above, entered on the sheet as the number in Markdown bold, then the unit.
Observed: **250** mA
